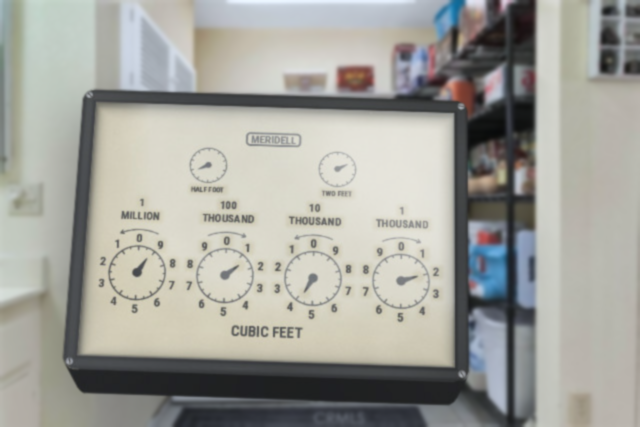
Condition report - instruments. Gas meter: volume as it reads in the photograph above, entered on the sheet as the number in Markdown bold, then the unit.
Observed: **914200** ft³
